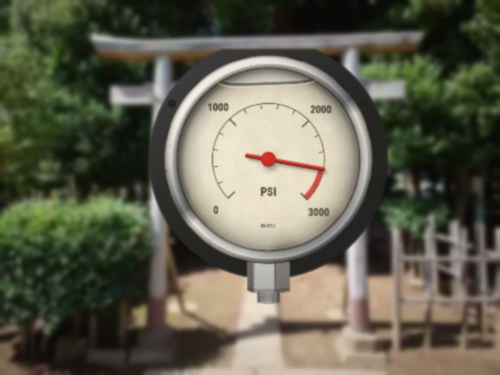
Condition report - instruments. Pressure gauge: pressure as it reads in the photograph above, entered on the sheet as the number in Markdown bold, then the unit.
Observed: **2600** psi
